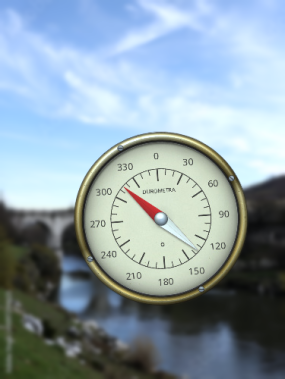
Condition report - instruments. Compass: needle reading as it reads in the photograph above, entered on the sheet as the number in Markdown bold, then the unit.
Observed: **315** °
